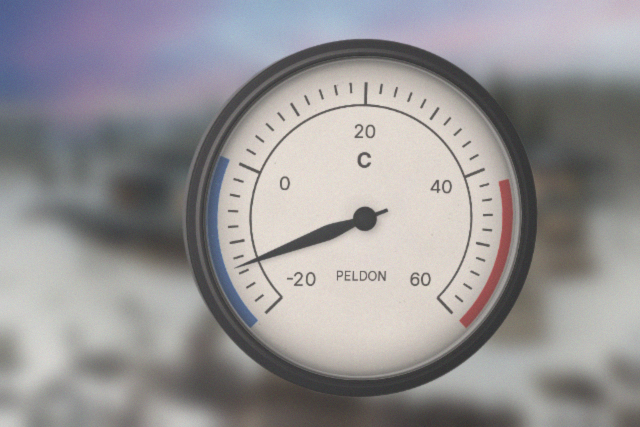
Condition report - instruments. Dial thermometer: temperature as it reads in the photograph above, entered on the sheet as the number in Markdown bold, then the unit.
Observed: **-13** °C
